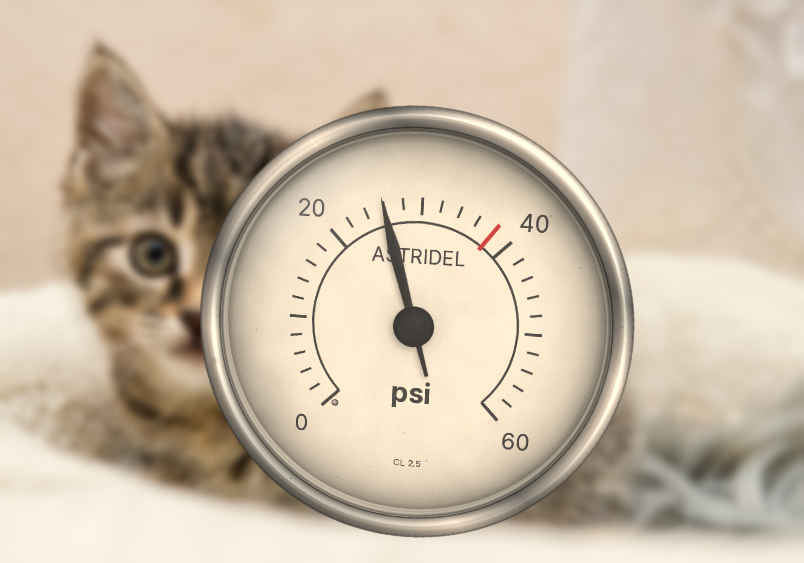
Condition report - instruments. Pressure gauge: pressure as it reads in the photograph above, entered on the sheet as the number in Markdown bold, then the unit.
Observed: **26** psi
